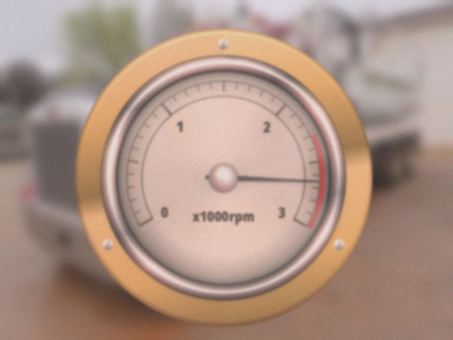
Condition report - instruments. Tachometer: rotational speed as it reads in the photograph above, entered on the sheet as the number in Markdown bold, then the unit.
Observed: **2650** rpm
